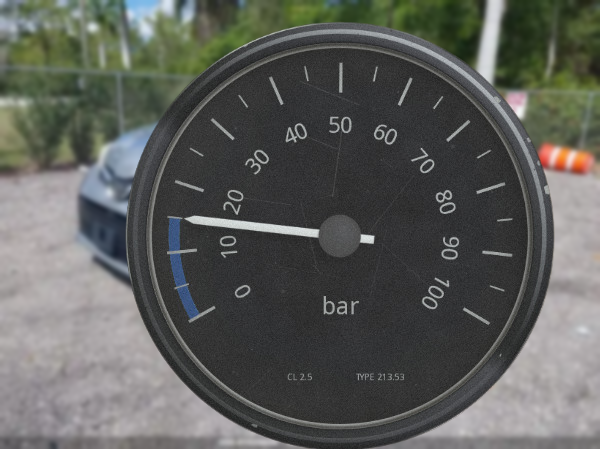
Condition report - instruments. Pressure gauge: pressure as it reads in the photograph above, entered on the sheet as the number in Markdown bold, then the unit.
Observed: **15** bar
